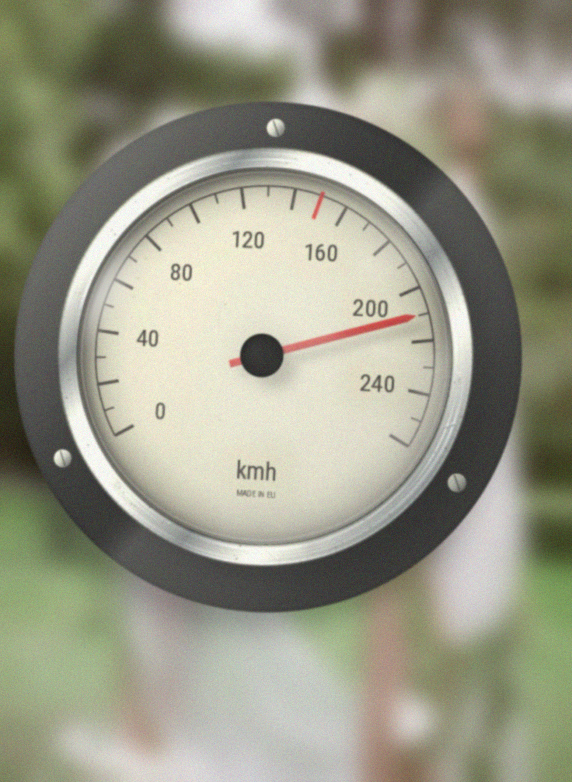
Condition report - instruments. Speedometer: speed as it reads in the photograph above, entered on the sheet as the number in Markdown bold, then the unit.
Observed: **210** km/h
